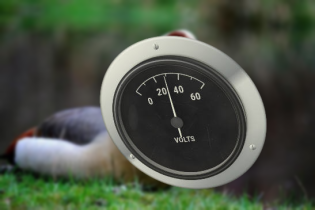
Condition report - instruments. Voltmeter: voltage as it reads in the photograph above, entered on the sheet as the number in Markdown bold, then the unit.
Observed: **30** V
